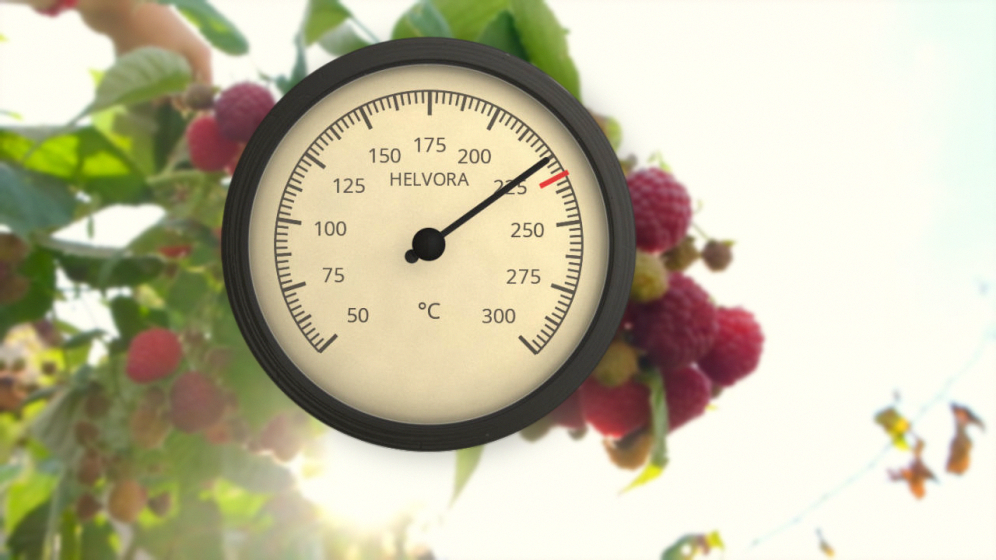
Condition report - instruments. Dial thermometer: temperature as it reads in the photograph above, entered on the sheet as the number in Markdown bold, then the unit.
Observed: **225** °C
